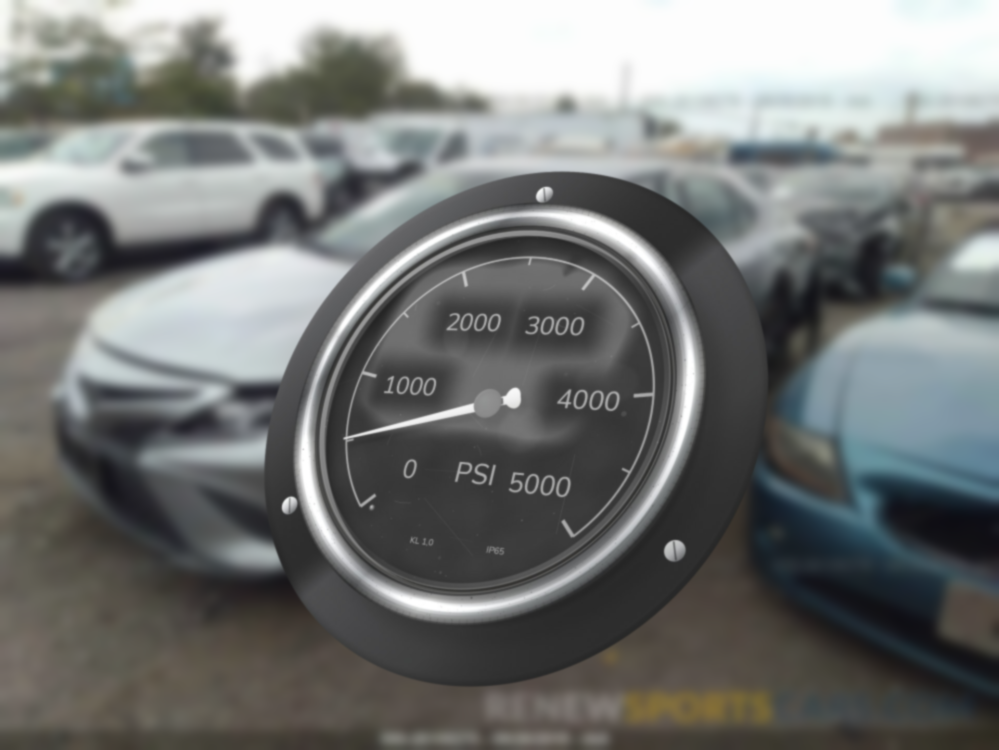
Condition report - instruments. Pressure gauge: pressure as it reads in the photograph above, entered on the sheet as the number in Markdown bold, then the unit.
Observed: **500** psi
